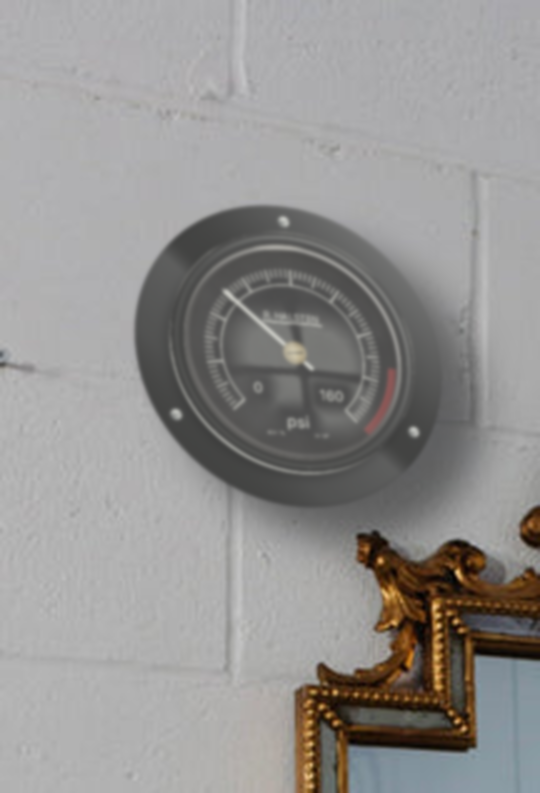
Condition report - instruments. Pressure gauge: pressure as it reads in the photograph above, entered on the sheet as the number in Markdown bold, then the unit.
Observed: **50** psi
